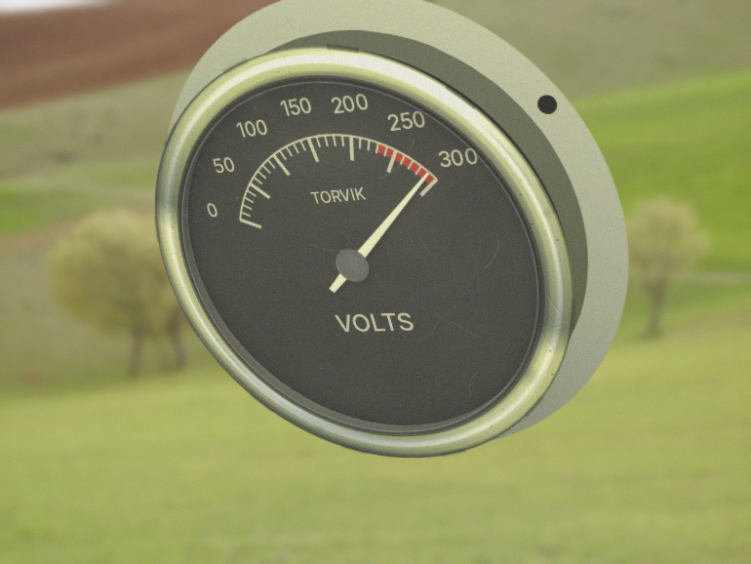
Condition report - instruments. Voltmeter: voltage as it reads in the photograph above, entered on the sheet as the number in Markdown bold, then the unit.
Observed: **290** V
